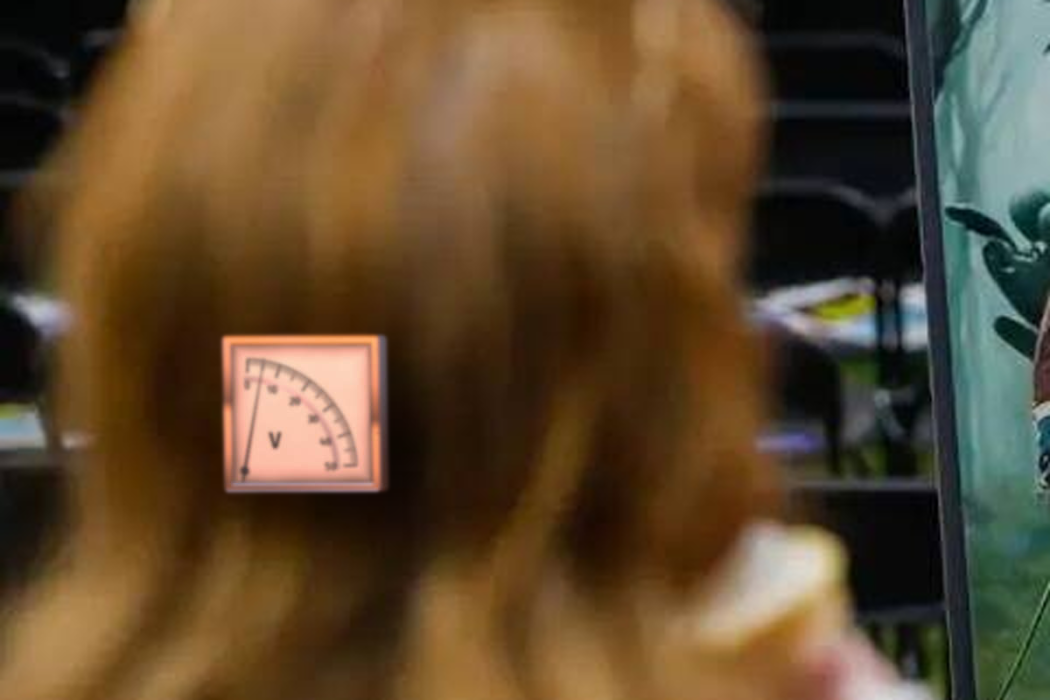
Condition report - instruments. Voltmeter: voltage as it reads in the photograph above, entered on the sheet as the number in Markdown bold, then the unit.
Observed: **5** V
